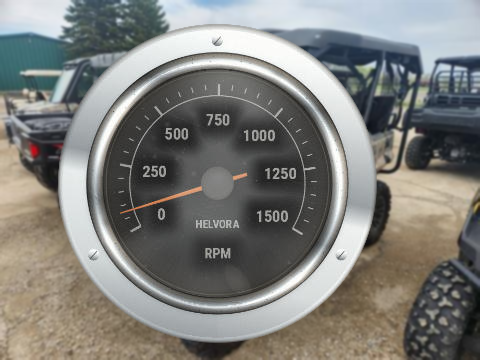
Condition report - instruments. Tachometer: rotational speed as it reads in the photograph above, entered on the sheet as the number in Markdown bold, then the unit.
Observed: **75** rpm
